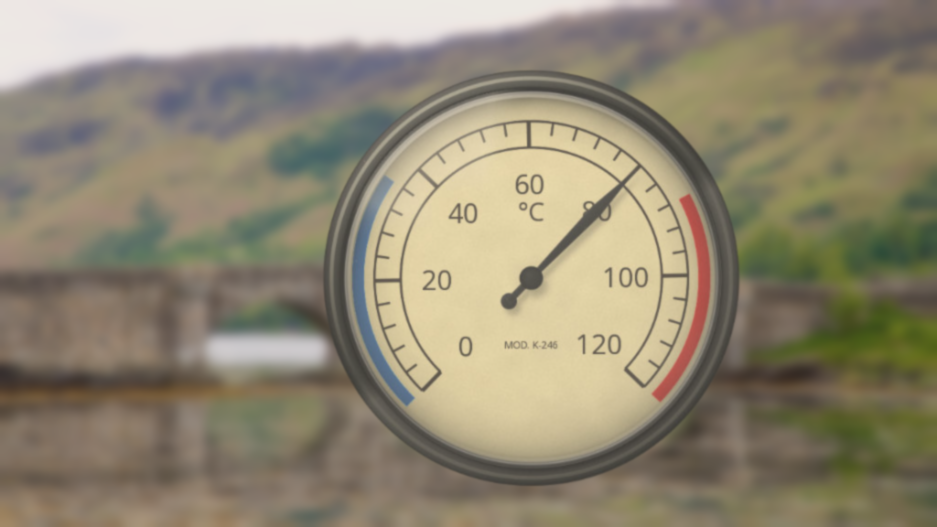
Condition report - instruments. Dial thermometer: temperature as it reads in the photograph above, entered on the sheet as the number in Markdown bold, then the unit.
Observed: **80** °C
